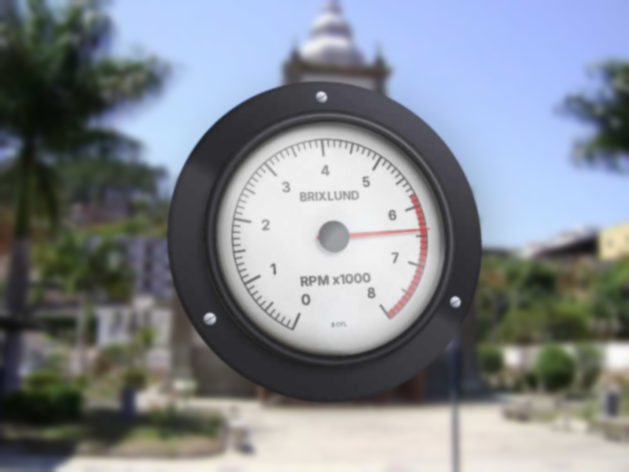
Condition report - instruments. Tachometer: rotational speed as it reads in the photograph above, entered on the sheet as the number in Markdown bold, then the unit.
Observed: **6400** rpm
